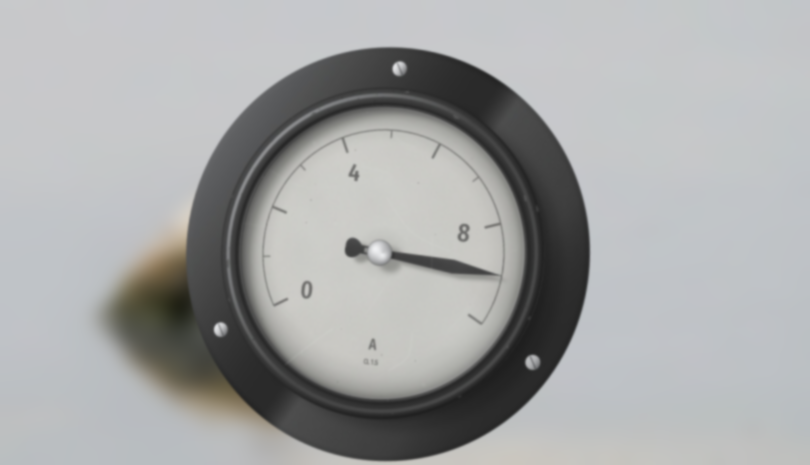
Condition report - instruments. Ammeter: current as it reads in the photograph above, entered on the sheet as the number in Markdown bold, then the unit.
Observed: **9** A
